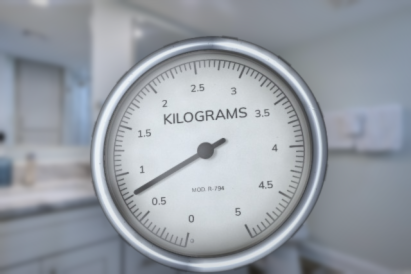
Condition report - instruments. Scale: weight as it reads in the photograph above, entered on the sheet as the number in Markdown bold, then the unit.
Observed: **0.75** kg
